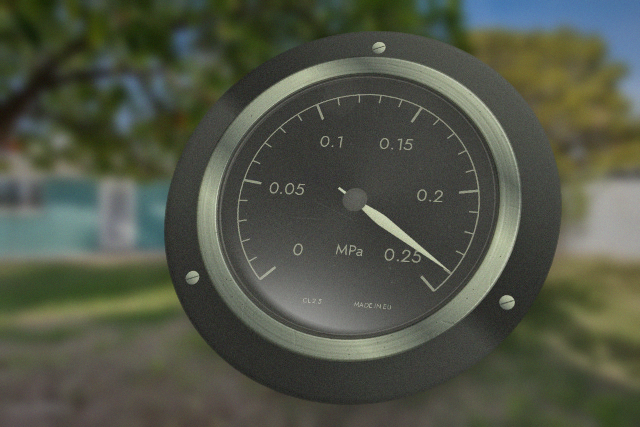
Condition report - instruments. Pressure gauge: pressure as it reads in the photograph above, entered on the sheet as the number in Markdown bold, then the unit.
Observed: **0.24** MPa
